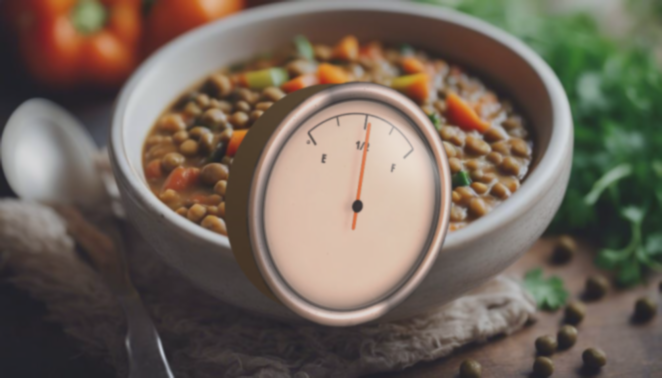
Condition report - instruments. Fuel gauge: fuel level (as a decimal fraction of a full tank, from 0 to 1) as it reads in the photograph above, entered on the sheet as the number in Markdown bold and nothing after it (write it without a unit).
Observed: **0.5**
